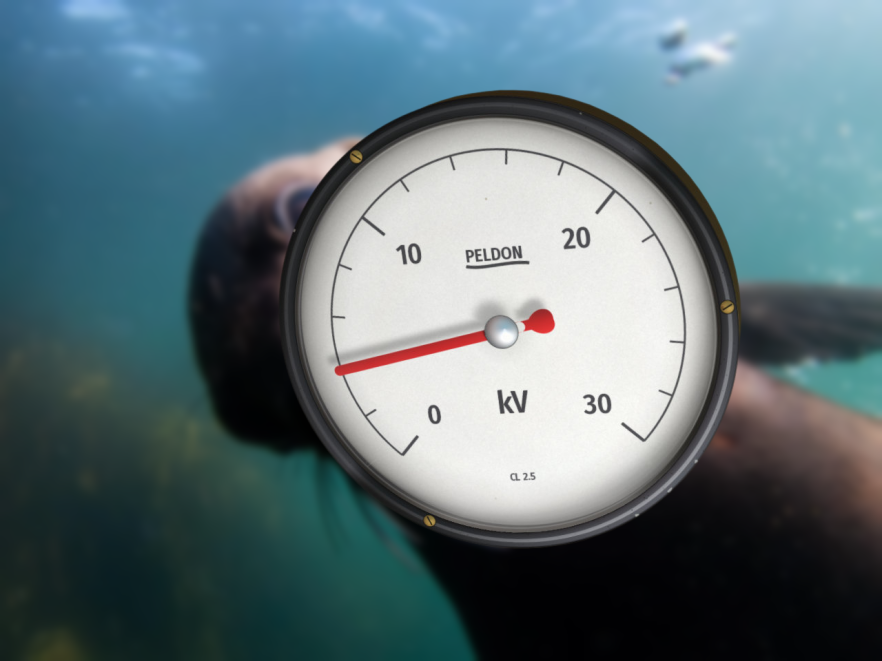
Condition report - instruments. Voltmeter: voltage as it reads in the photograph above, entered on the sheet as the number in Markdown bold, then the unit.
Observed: **4** kV
